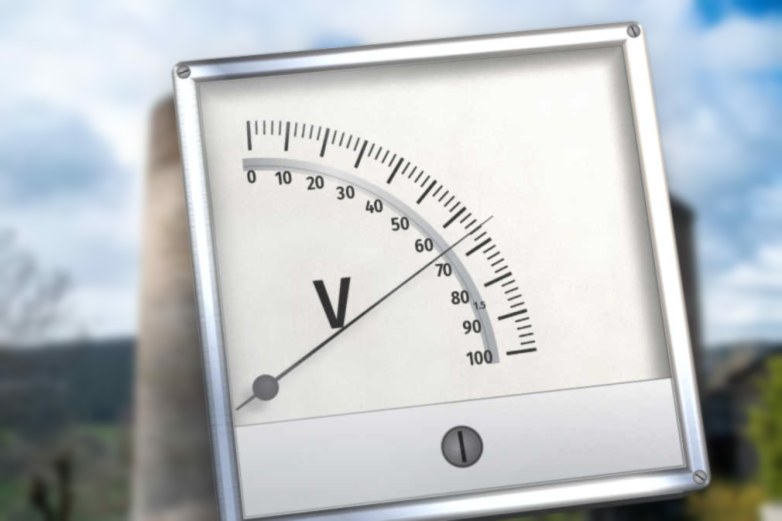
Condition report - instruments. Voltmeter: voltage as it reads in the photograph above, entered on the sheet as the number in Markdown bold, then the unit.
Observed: **66** V
